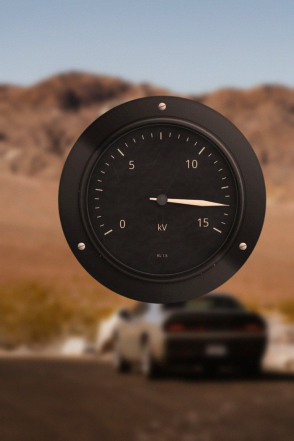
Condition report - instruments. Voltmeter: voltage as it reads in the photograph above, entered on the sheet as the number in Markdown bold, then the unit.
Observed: **13.5** kV
